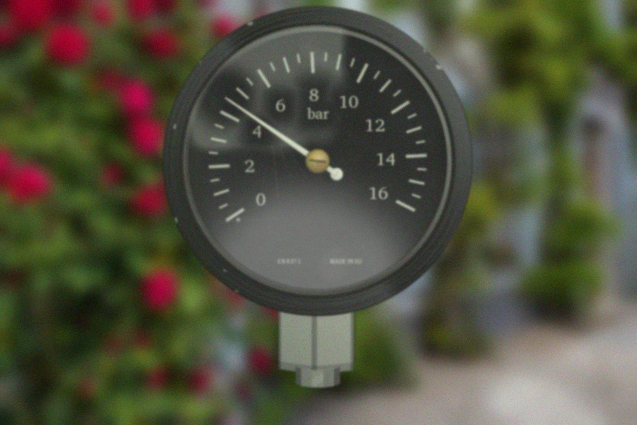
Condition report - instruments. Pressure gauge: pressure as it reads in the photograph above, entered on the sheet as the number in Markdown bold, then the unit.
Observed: **4.5** bar
